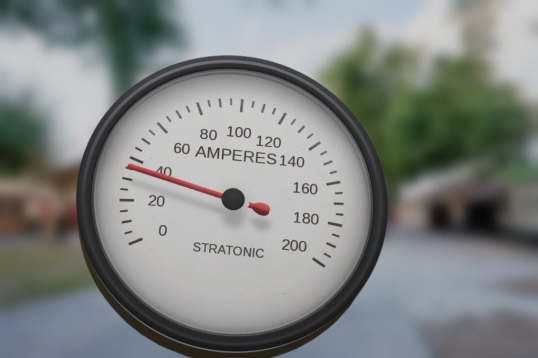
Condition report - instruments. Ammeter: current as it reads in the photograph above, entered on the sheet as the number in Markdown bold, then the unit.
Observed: **35** A
